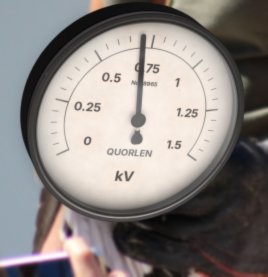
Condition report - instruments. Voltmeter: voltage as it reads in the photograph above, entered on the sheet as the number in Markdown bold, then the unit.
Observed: **0.7** kV
